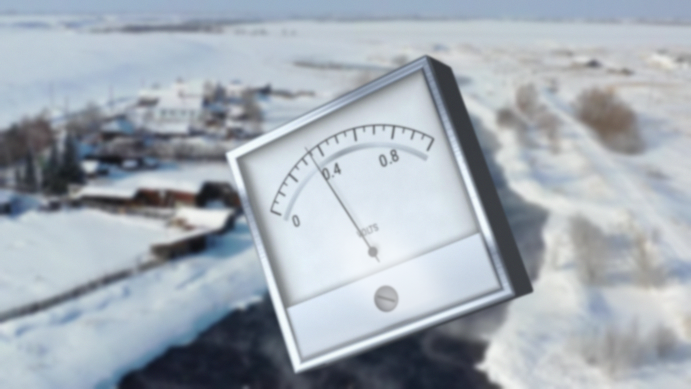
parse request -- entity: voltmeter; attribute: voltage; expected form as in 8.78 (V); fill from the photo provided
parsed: 0.35 (V)
